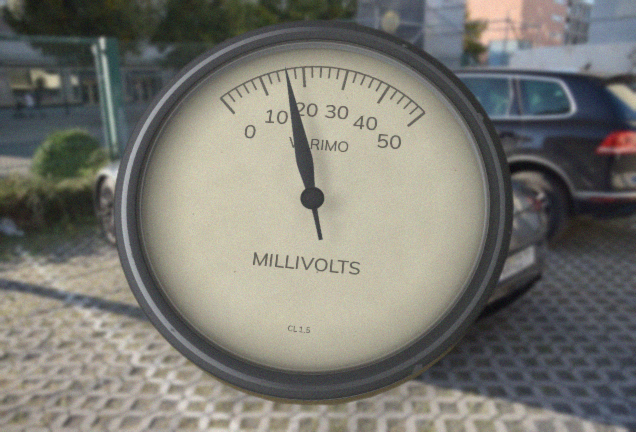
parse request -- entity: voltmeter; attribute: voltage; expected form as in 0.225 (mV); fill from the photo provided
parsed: 16 (mV)
